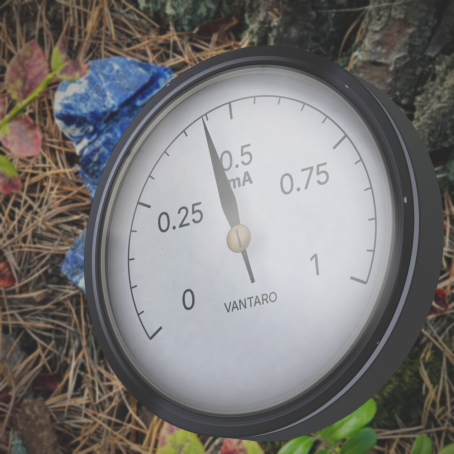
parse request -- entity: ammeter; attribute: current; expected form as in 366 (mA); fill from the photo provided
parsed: 0.45 (mA)
